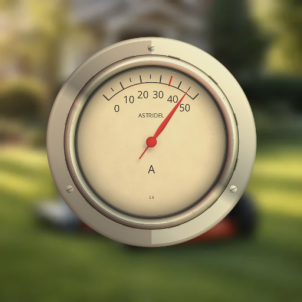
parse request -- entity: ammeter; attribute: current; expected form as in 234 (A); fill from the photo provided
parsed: 45 (A)
